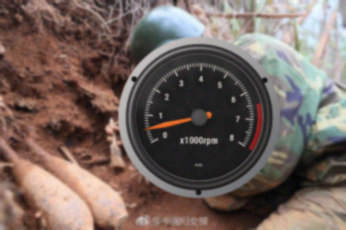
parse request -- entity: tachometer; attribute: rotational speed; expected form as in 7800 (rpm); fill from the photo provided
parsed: 500 (rpm)
